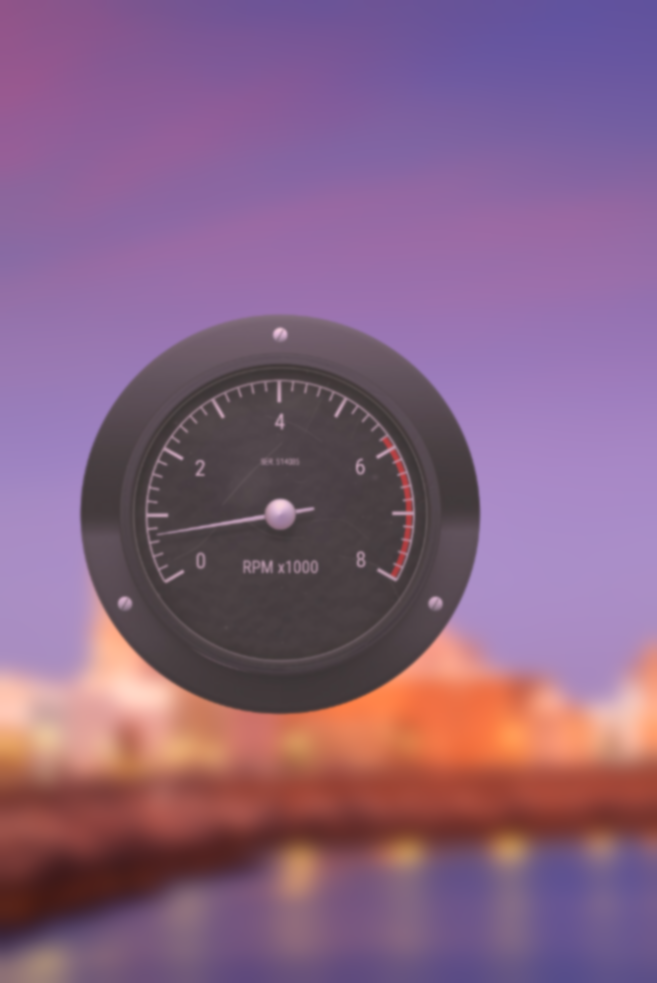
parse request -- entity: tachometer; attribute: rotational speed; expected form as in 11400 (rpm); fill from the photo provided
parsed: 700 (rpm)
